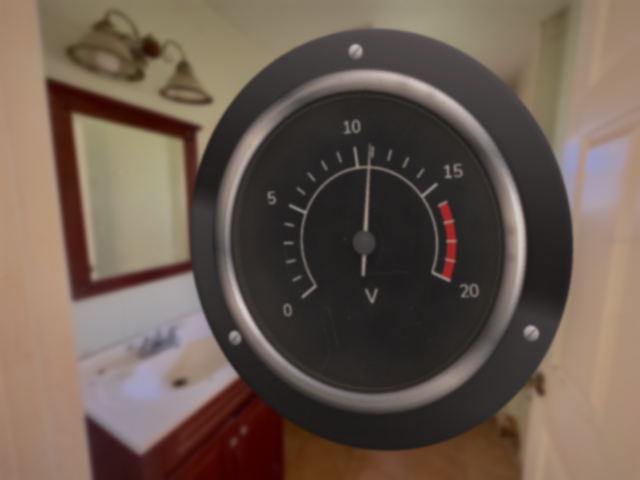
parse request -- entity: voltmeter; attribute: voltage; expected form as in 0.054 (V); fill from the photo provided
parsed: 11 (V)
